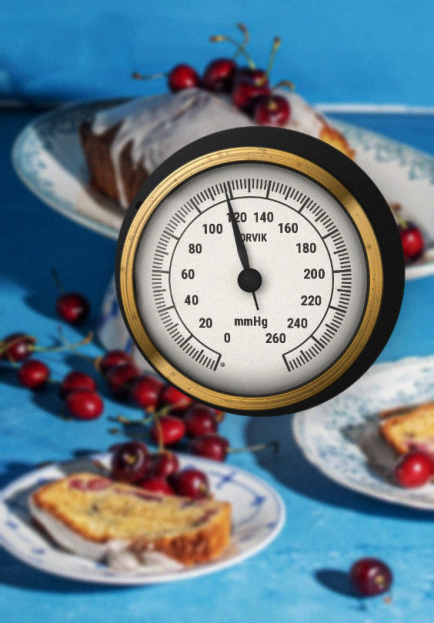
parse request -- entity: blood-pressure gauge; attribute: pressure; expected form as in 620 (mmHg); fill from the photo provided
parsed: 118 (mmHg)
